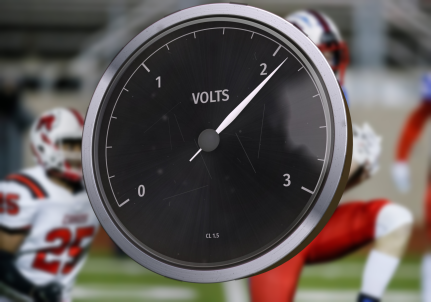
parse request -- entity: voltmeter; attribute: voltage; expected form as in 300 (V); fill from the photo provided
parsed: 2.1 (V)
